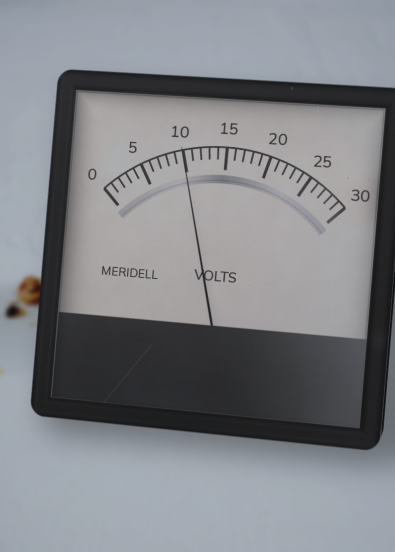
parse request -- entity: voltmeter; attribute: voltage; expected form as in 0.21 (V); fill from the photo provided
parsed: 10 (V)
